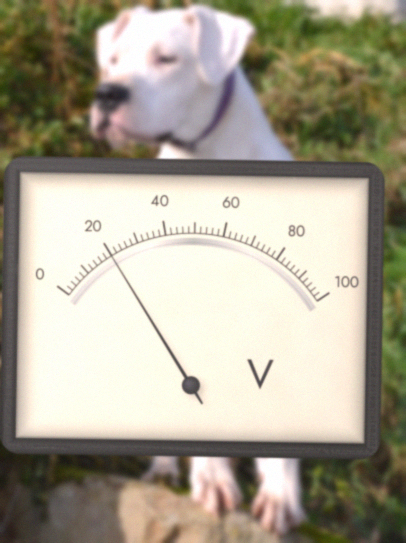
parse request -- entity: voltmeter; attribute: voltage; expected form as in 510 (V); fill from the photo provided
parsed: 20 (V)
